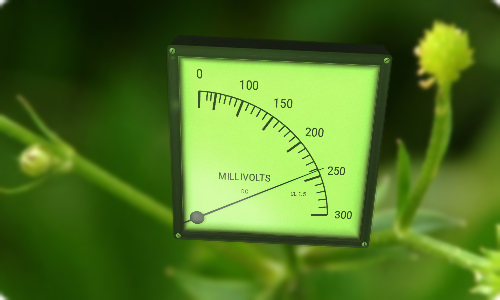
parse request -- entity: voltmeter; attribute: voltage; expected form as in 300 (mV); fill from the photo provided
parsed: 240 (mV)
